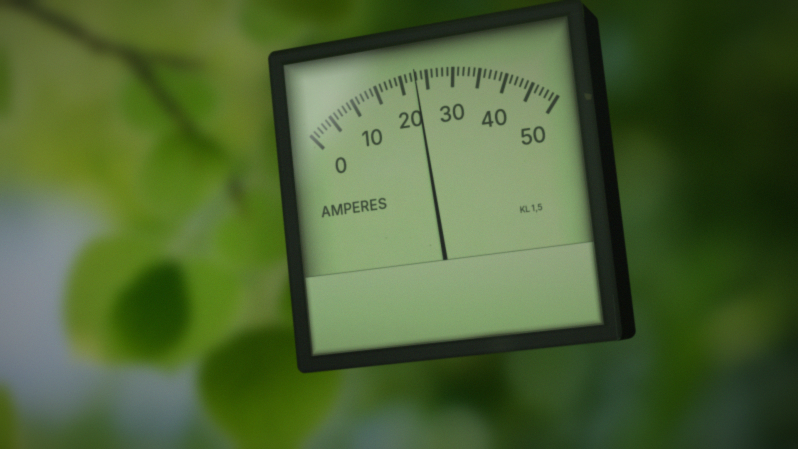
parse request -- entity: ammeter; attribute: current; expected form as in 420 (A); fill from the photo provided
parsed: 23 (A)
